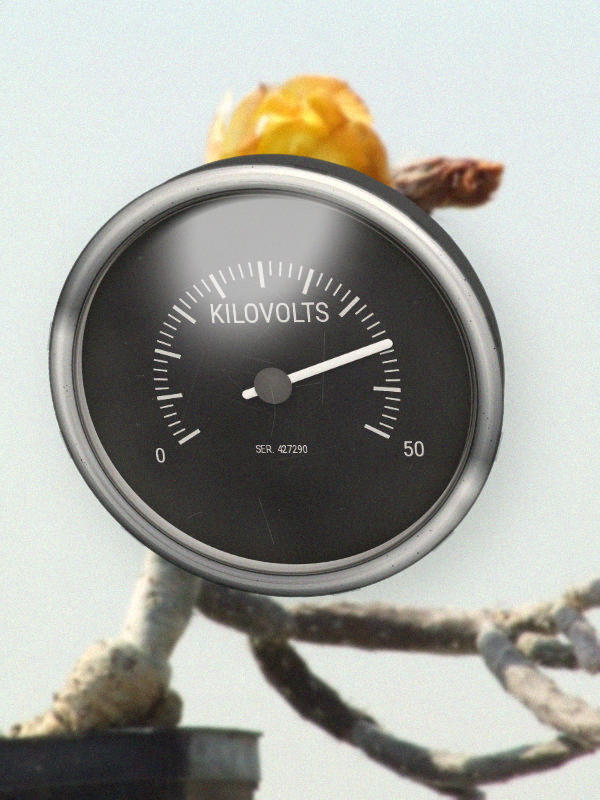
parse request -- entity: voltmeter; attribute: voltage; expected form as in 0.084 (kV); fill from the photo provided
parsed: 40 (kV)
